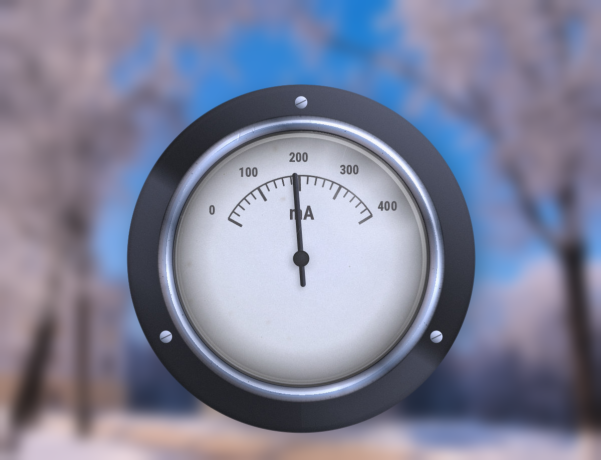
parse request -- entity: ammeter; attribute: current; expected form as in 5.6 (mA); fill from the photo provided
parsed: 190 (mA)
